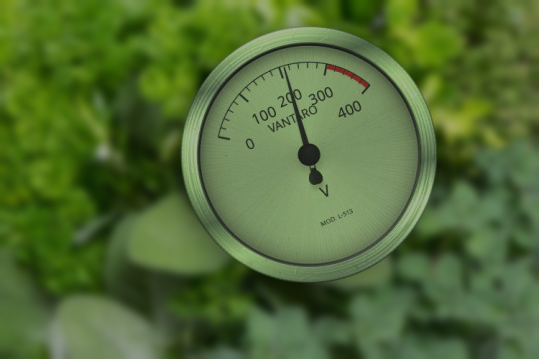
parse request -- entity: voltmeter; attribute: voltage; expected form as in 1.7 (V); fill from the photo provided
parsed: 210 (V)
